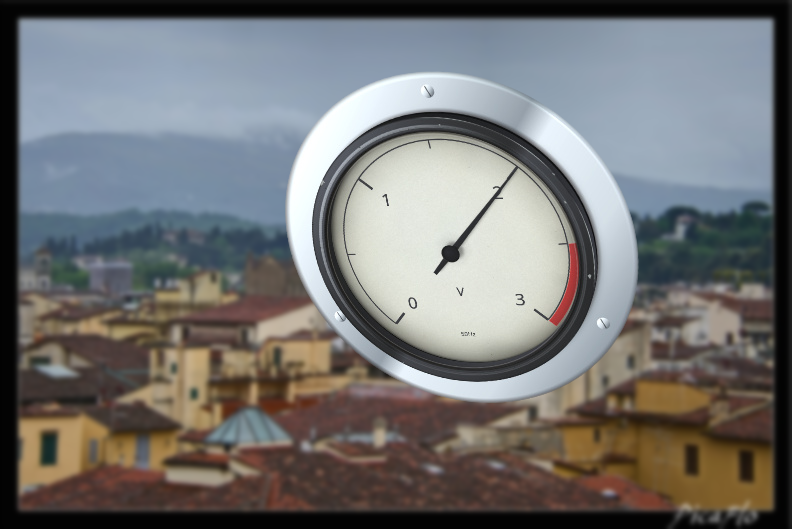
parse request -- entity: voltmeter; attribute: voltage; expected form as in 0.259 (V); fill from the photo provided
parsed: 2 (V)
